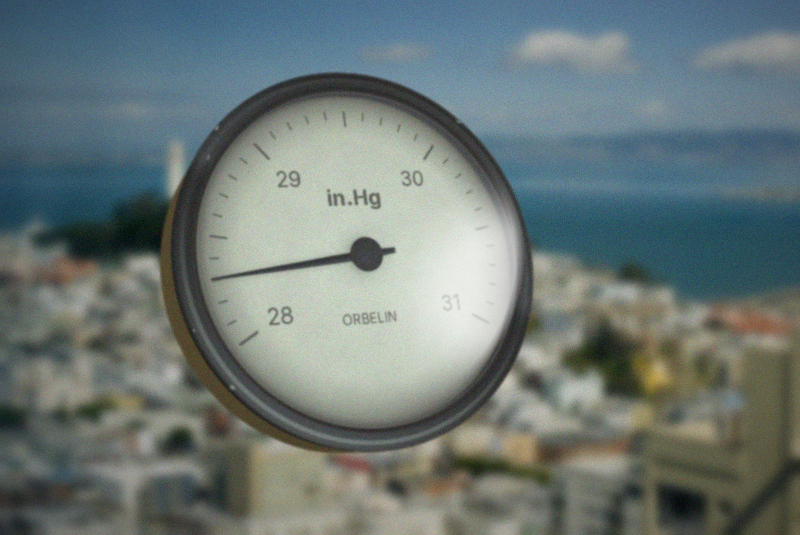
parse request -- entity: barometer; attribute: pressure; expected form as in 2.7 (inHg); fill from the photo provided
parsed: 28.3 (inHg)
